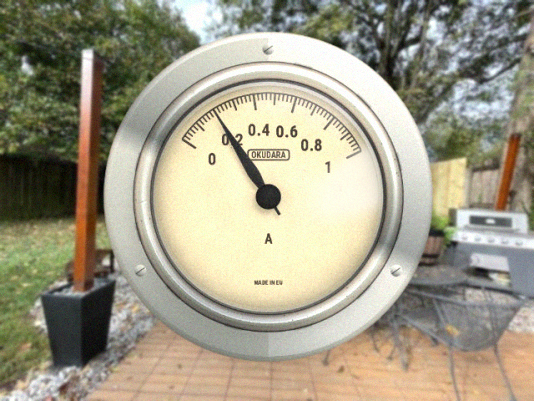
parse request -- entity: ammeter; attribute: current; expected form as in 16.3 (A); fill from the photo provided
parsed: 0.2 (A)
